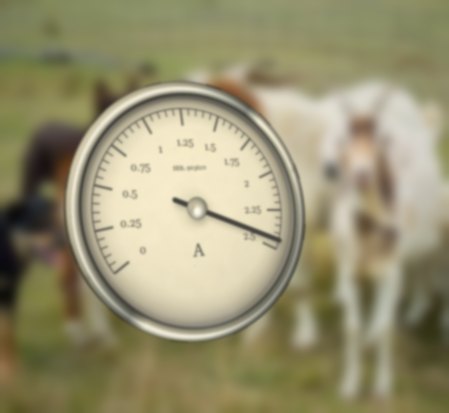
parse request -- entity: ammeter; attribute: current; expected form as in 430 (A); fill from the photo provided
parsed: 2.45 (A)
